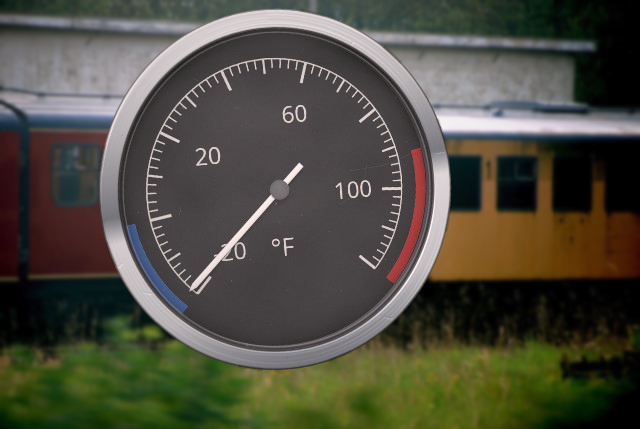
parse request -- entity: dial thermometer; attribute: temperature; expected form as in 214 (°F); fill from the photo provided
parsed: -18 (°F)
